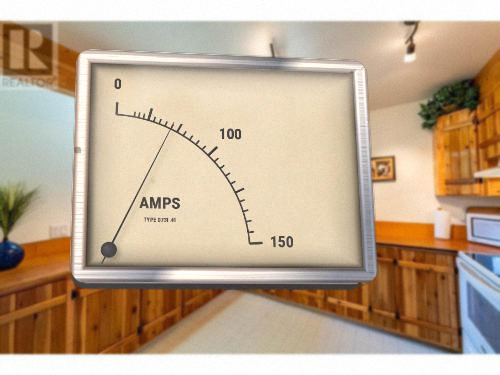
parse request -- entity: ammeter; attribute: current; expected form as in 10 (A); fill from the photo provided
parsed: 70 (A)
